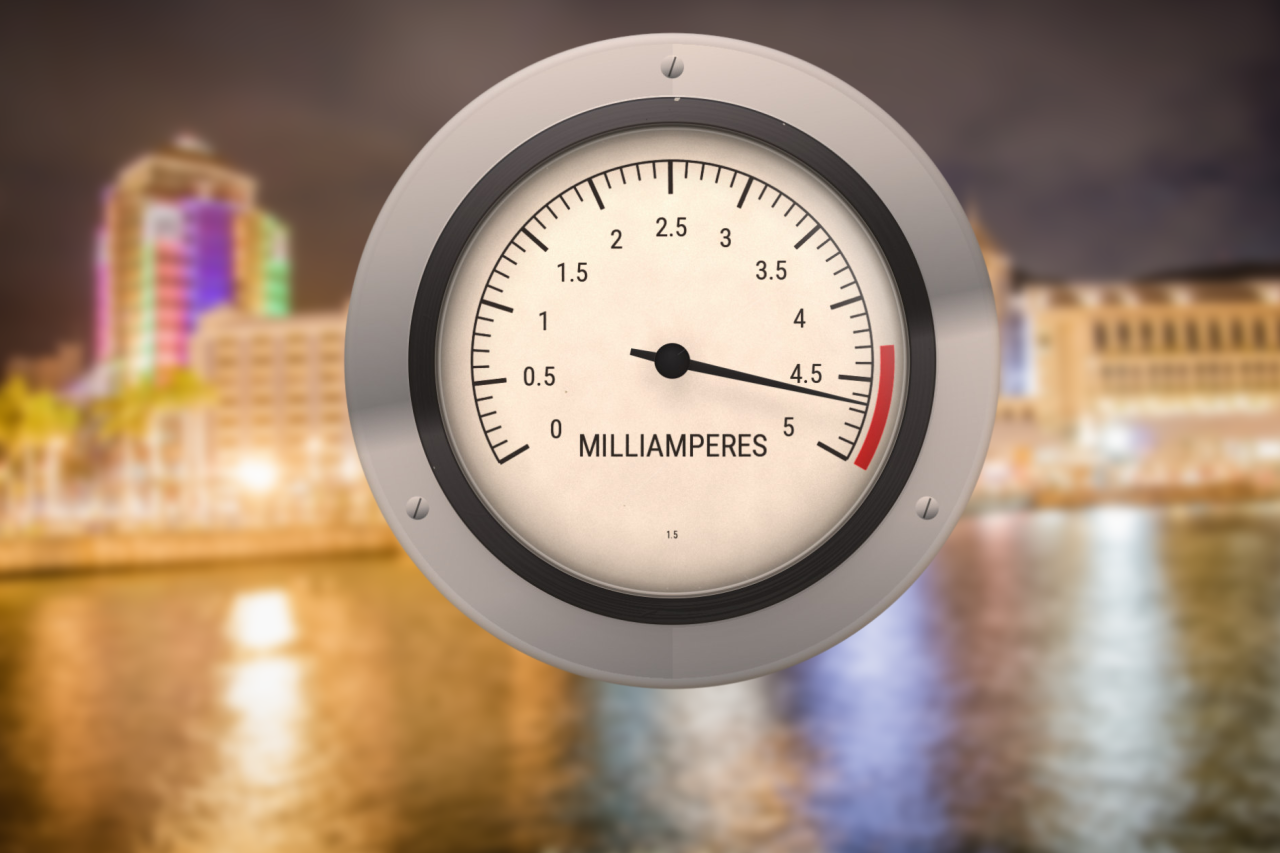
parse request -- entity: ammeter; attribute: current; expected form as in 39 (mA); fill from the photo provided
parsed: 4.65 (mA)
